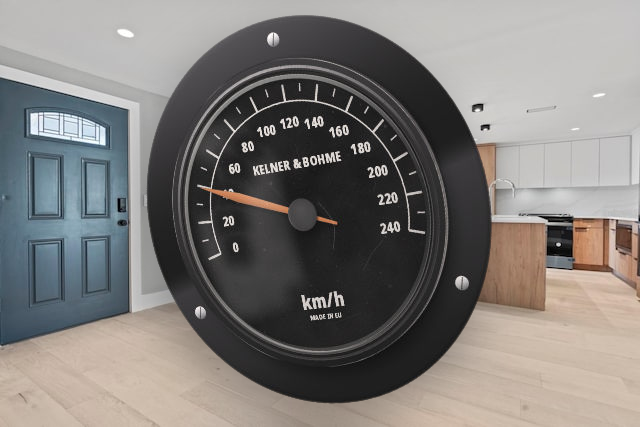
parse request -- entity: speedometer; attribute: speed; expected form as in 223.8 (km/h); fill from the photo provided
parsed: 40 (km/h)
